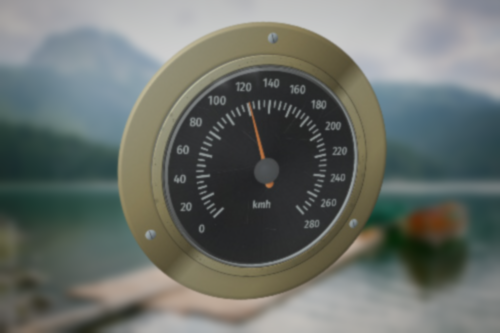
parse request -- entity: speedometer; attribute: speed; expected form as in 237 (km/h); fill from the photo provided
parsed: 120 (km/h)
